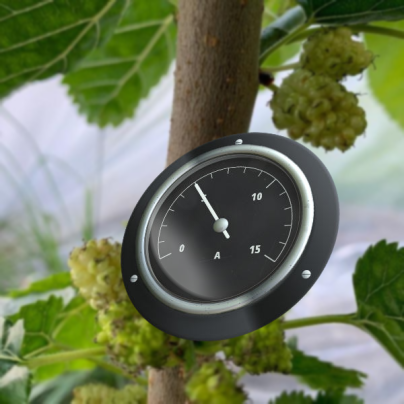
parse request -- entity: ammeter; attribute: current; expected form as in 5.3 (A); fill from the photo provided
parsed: 5 (A)
